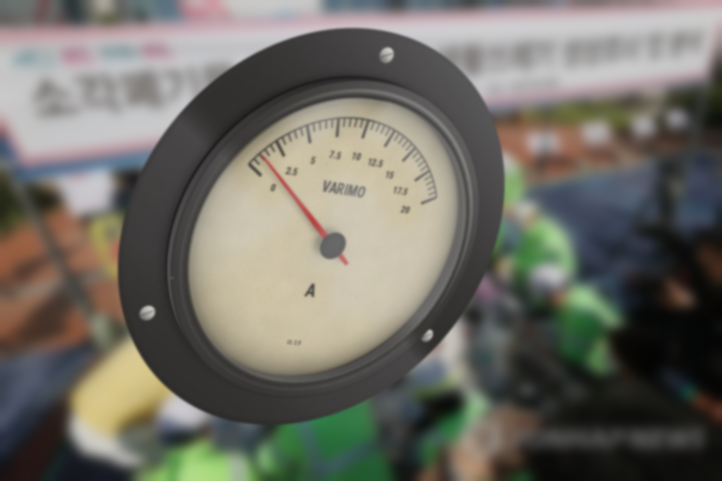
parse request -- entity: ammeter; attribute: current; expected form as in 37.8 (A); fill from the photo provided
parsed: 1 (A)
